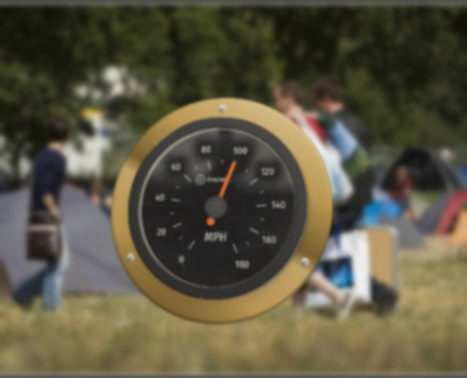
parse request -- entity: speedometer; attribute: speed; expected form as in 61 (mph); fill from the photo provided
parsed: 100 (mph)
